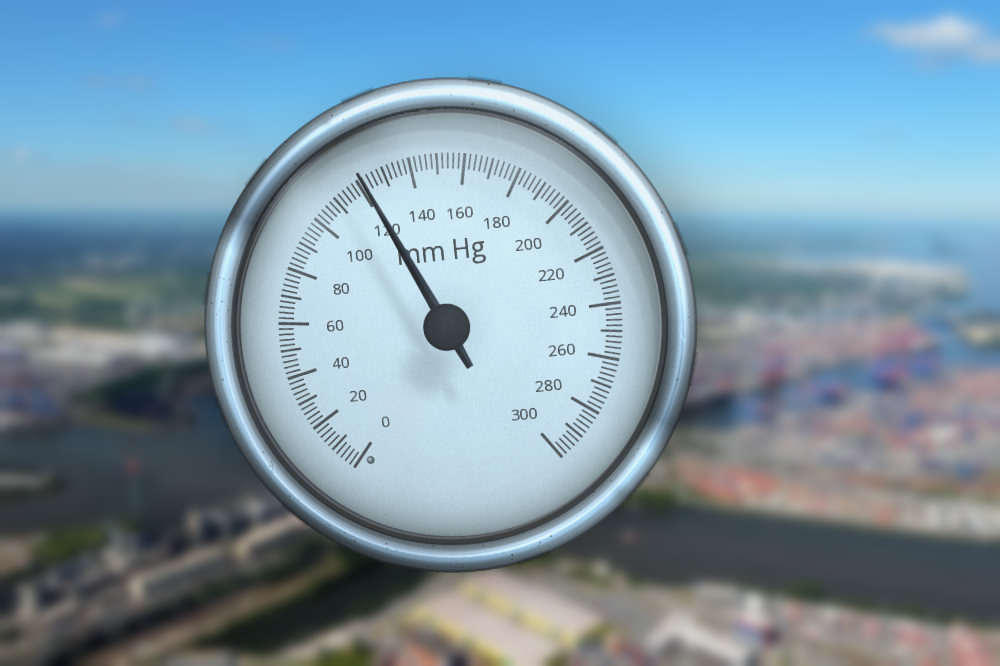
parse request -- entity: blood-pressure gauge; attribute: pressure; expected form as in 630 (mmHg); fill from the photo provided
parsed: 122 (mmHg)
